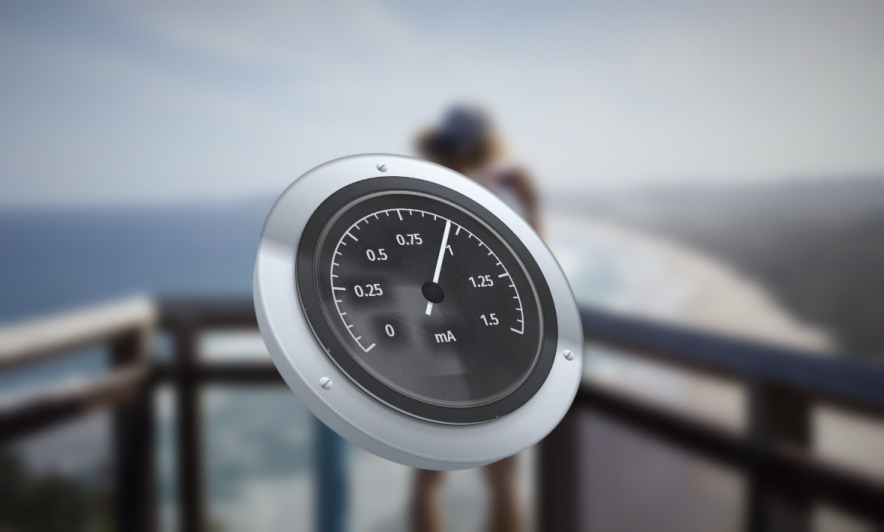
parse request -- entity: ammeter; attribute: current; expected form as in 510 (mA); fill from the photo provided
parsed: 0.95 (mA)
